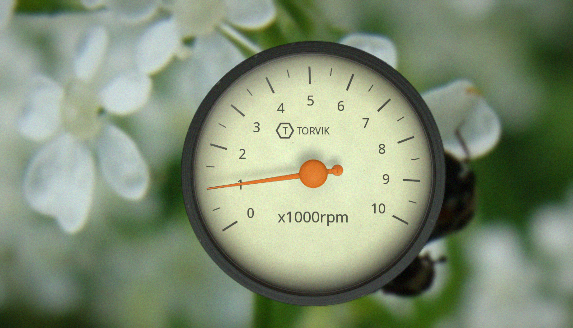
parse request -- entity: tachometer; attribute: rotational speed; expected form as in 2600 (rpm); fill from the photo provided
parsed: 1000 (rpm)
